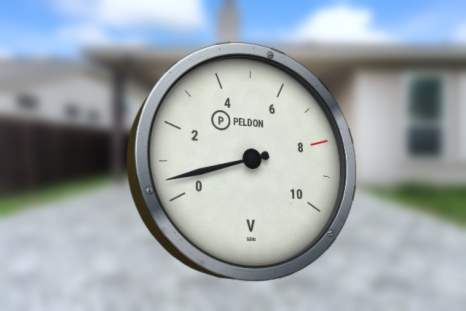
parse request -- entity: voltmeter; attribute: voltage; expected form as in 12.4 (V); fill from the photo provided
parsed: 0.5 (V)
